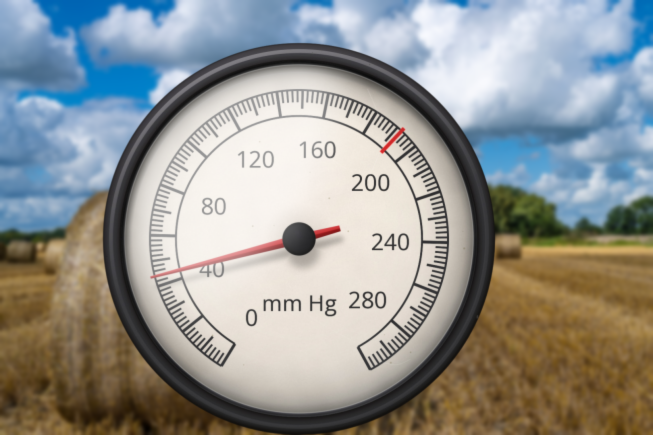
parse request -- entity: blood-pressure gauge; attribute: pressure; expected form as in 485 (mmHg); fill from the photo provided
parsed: 44 (mmHg)
